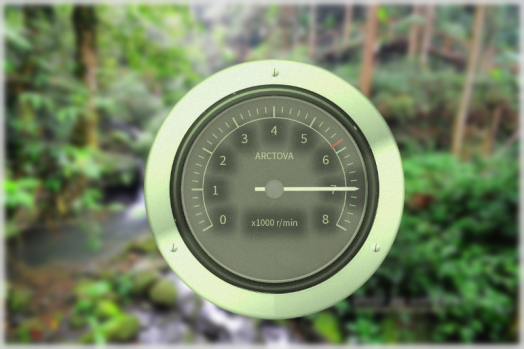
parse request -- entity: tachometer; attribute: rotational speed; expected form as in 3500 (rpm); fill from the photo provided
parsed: 7000 (rpm)
